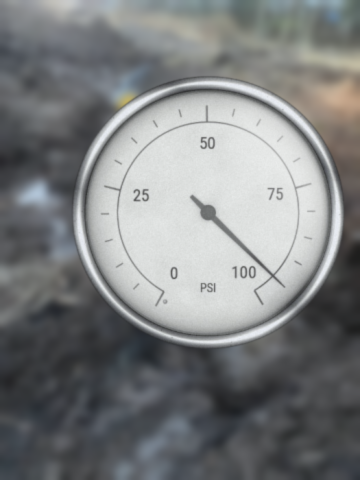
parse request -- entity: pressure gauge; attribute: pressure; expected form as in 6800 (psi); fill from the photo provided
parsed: 95 (psi)
